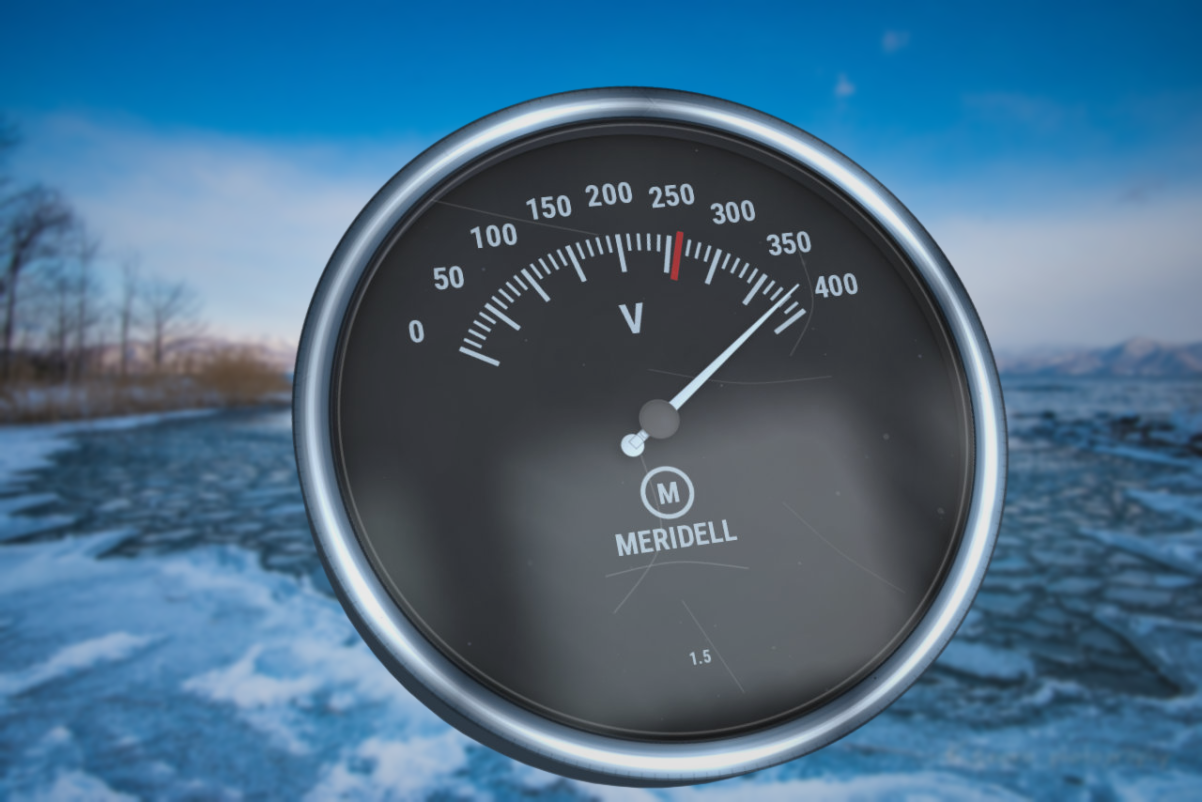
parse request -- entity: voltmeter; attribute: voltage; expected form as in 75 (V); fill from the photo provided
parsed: 380 (V)
